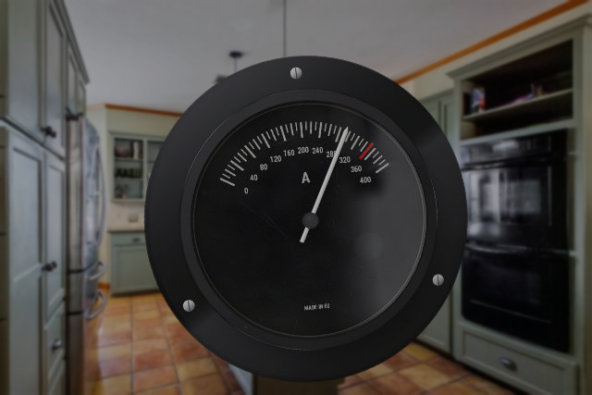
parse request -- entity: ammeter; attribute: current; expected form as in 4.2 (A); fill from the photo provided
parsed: 290 (A)
